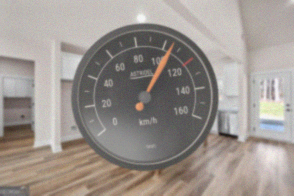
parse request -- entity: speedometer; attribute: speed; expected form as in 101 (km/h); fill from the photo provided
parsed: 105 (km/h)
